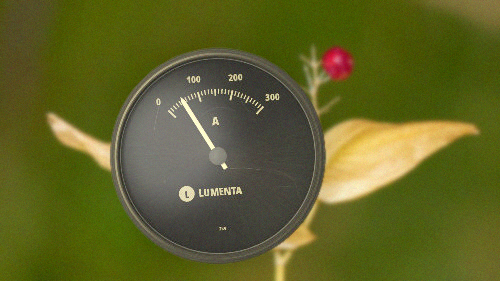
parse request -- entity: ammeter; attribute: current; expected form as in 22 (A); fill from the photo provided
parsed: 50 (A)
